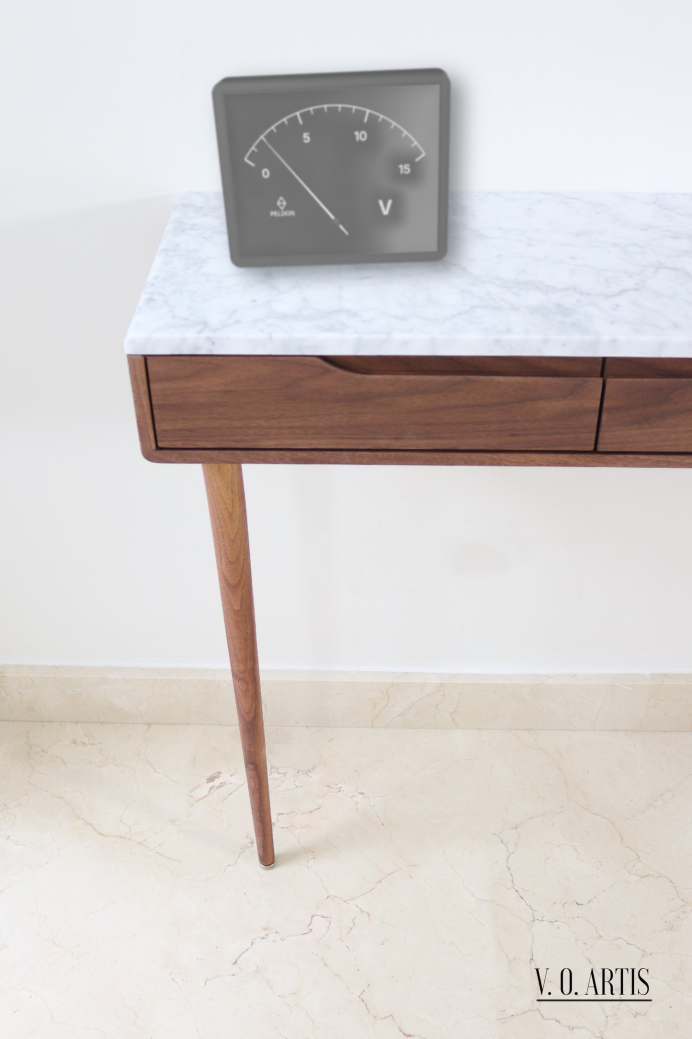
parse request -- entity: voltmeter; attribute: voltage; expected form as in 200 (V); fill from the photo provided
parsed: 2 (V)
